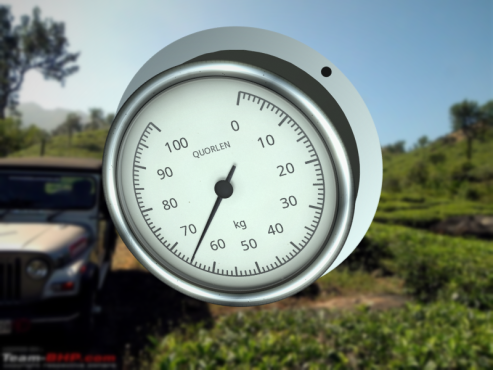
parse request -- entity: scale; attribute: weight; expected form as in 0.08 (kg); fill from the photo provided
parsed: 65 (kg)
